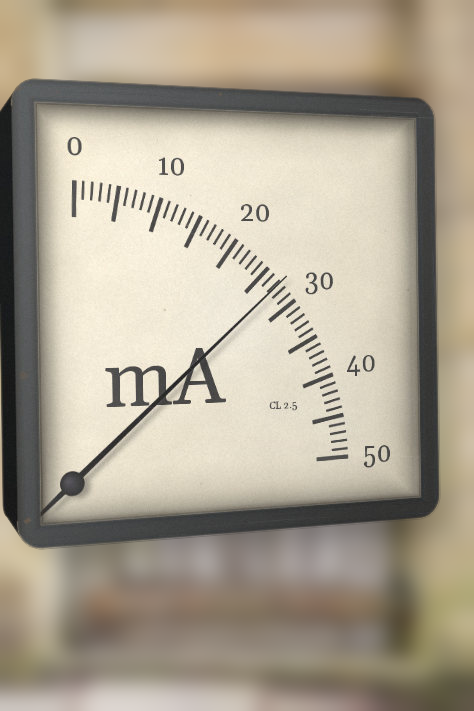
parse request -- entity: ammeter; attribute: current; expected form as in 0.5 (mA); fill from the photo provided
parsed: 27 (mA)
